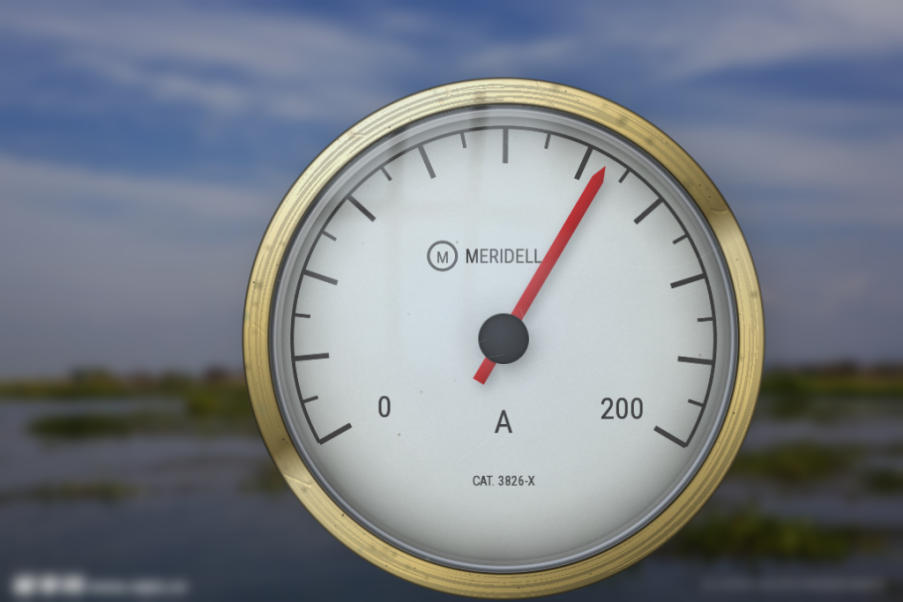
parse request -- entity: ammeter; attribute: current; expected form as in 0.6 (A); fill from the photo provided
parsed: 125 (A)
